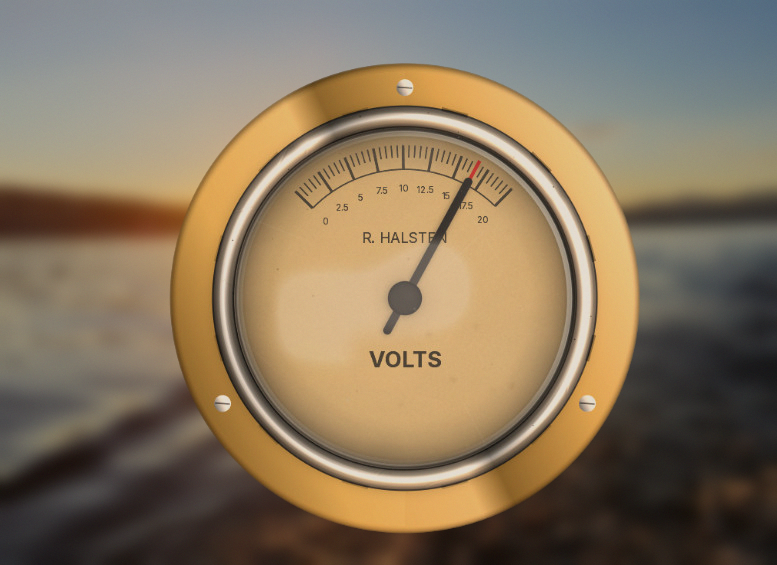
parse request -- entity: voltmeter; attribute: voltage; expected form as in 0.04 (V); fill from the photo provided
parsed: 16.5 (V)
